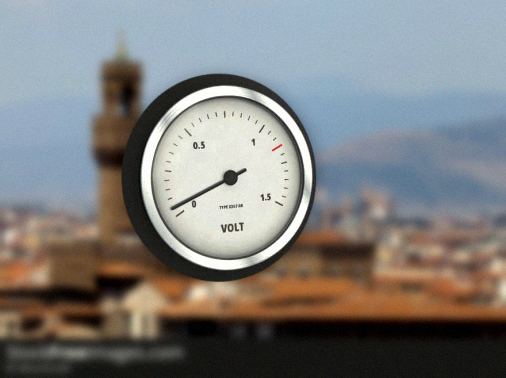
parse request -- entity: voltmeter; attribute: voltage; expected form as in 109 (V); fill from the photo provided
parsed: 0.05 (V)
